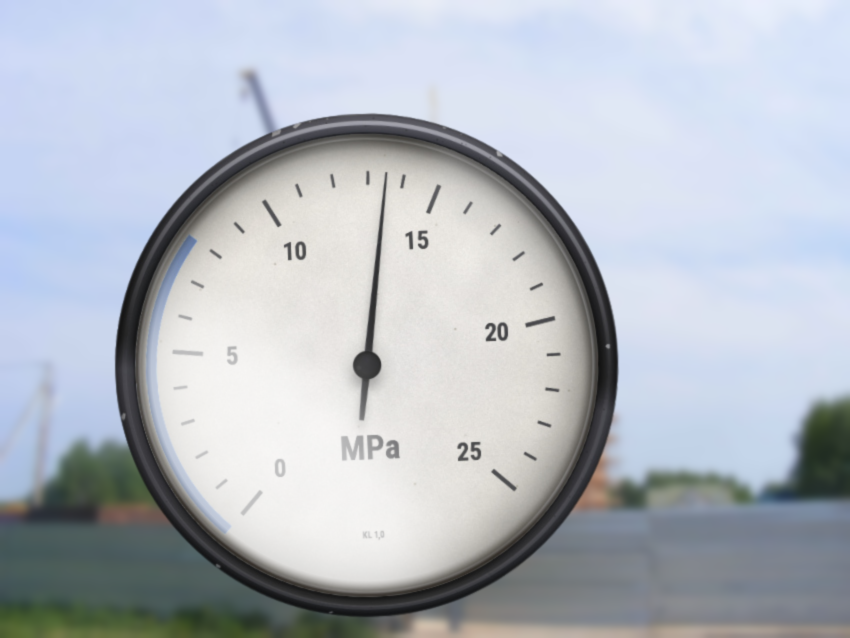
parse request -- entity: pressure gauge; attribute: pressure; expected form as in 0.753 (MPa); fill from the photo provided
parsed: 13.5 (MPa)
